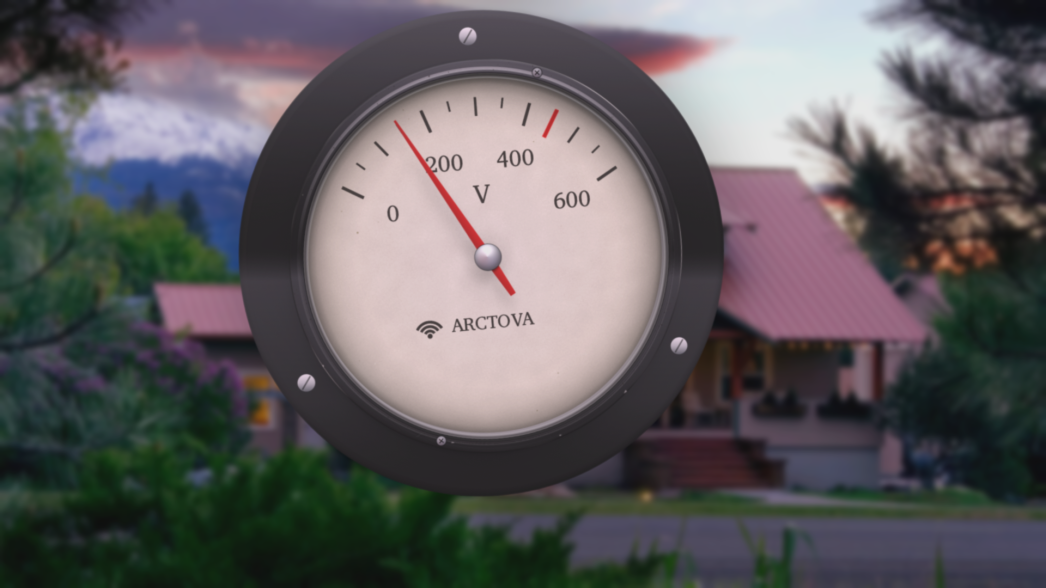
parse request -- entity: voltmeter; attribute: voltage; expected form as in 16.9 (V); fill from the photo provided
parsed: 150 (V)
